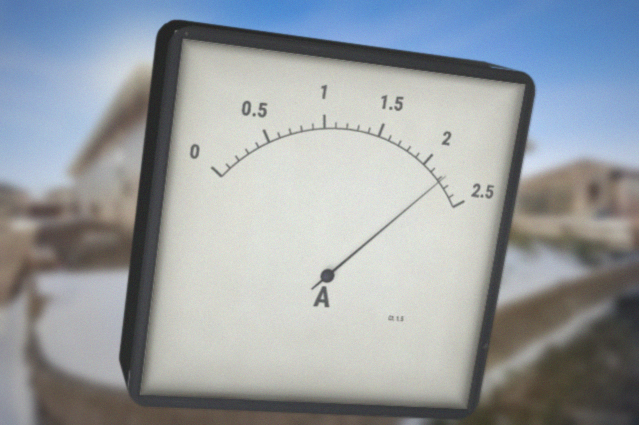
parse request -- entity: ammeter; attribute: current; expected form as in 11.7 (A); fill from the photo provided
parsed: 2.2 (A)
